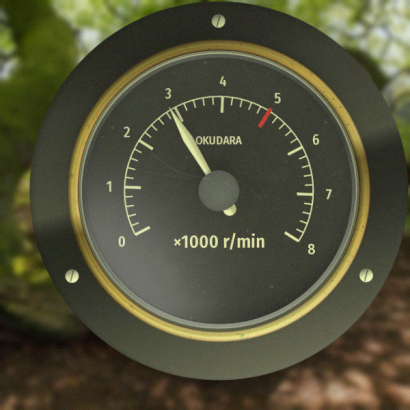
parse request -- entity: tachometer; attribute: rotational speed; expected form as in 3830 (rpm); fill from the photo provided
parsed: 2900 (rpm)
